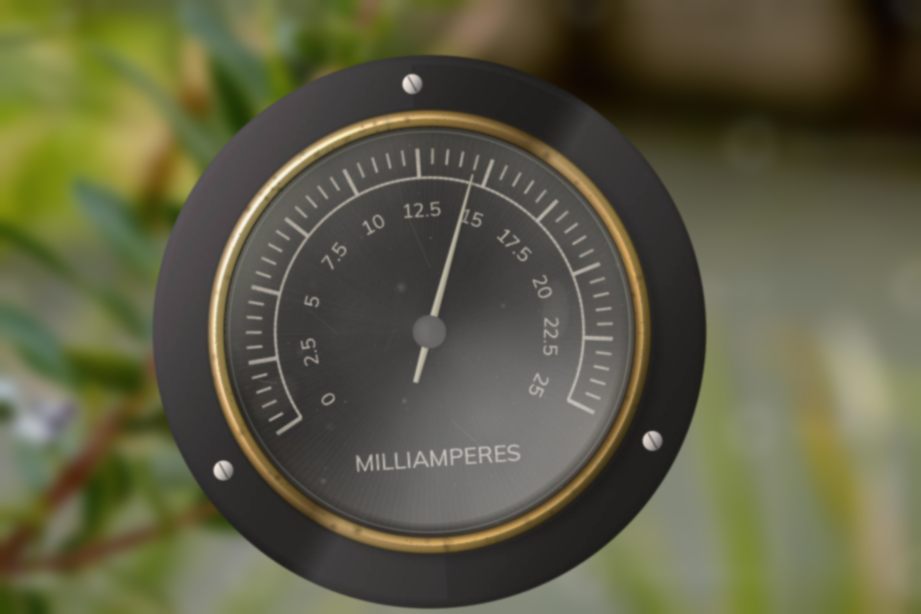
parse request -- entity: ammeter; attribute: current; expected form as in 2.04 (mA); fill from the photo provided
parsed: 14.5 (mA)
